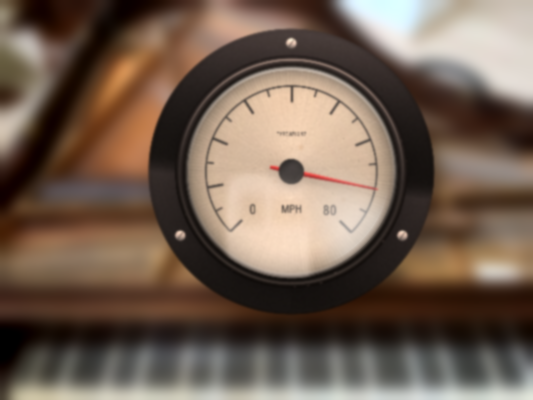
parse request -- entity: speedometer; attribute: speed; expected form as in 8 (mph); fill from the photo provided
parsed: 70 (mph)
